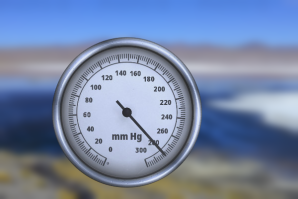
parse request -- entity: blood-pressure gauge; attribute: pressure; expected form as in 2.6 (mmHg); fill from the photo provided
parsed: 280 (mmHg)
